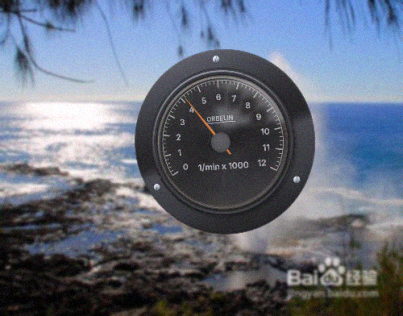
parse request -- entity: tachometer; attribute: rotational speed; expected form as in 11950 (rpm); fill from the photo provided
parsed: 4200 (rpm)
